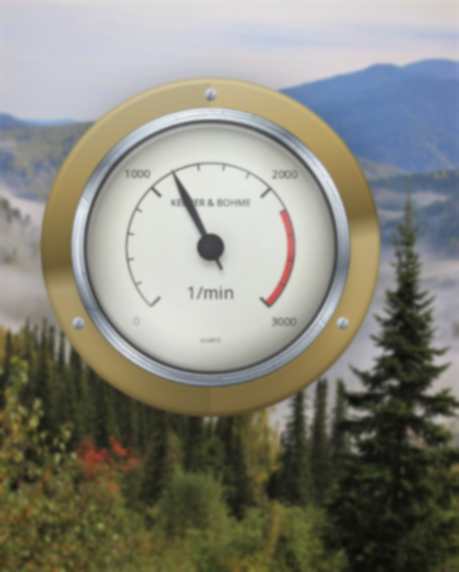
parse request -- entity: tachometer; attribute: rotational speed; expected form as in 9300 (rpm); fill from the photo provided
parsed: 1200 (rpm)
